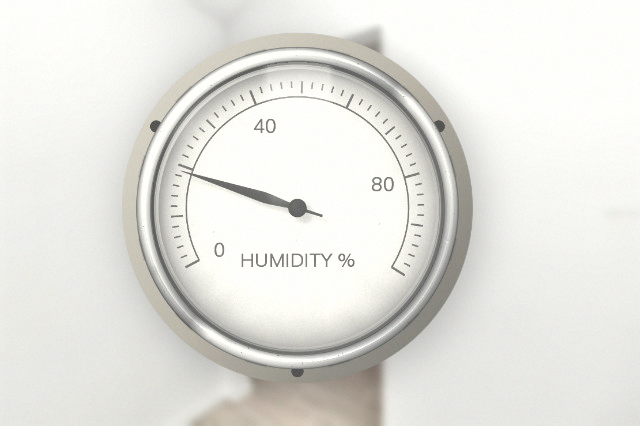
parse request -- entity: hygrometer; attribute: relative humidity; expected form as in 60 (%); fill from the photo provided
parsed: 19 (%)
